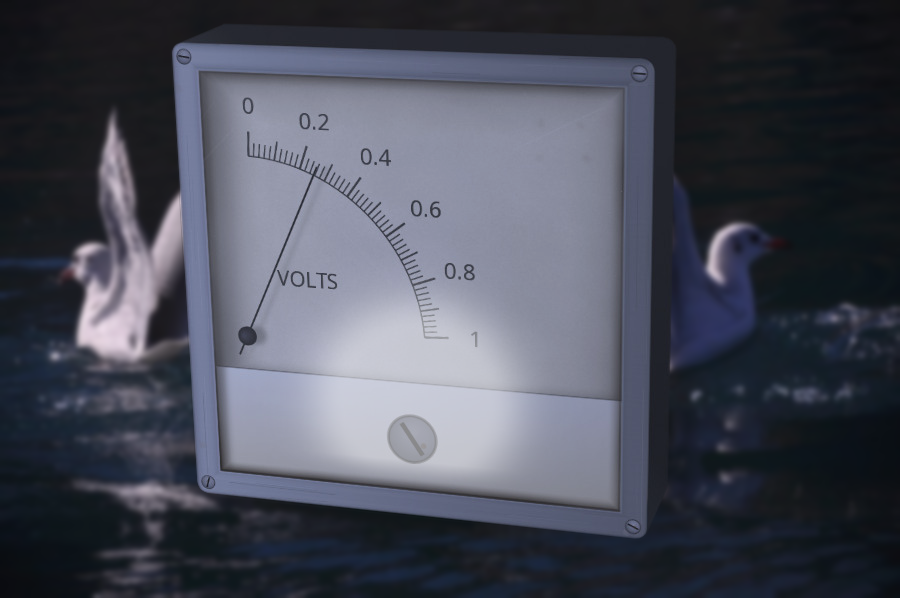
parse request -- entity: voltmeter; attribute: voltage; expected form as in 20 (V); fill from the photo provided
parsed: 0.26 (V)
